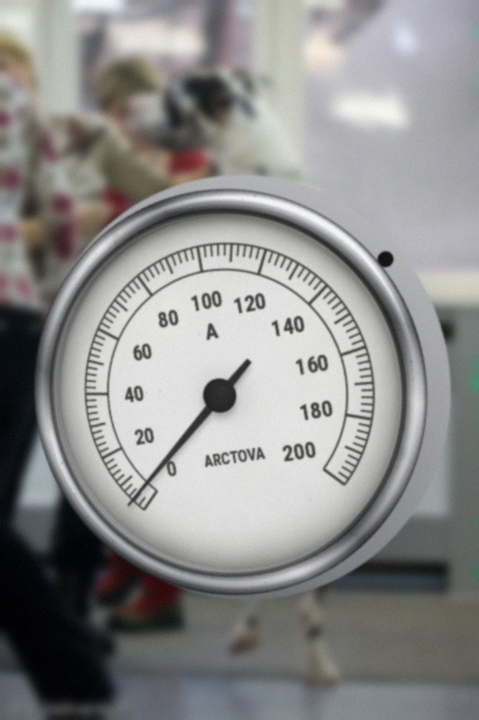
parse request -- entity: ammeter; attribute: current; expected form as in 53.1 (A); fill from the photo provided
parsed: 4 (A)
